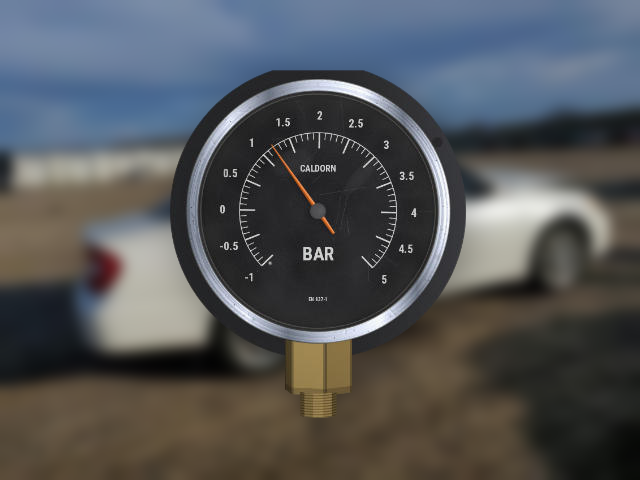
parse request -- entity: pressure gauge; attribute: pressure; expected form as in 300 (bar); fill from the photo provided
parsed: 1.2 (bar)
